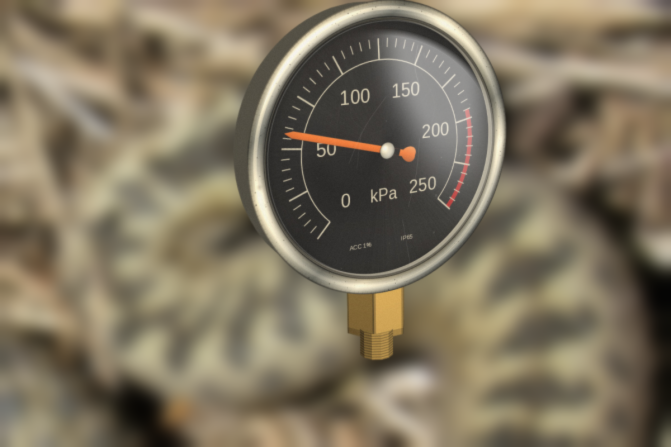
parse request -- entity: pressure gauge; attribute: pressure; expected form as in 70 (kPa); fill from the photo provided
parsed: 57.5 (kPa)
